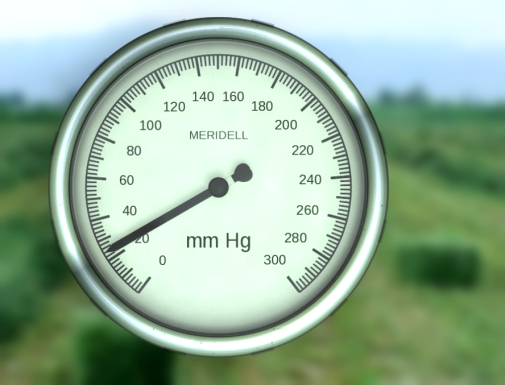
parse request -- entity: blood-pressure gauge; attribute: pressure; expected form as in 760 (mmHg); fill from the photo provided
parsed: 24 (mmHg)
